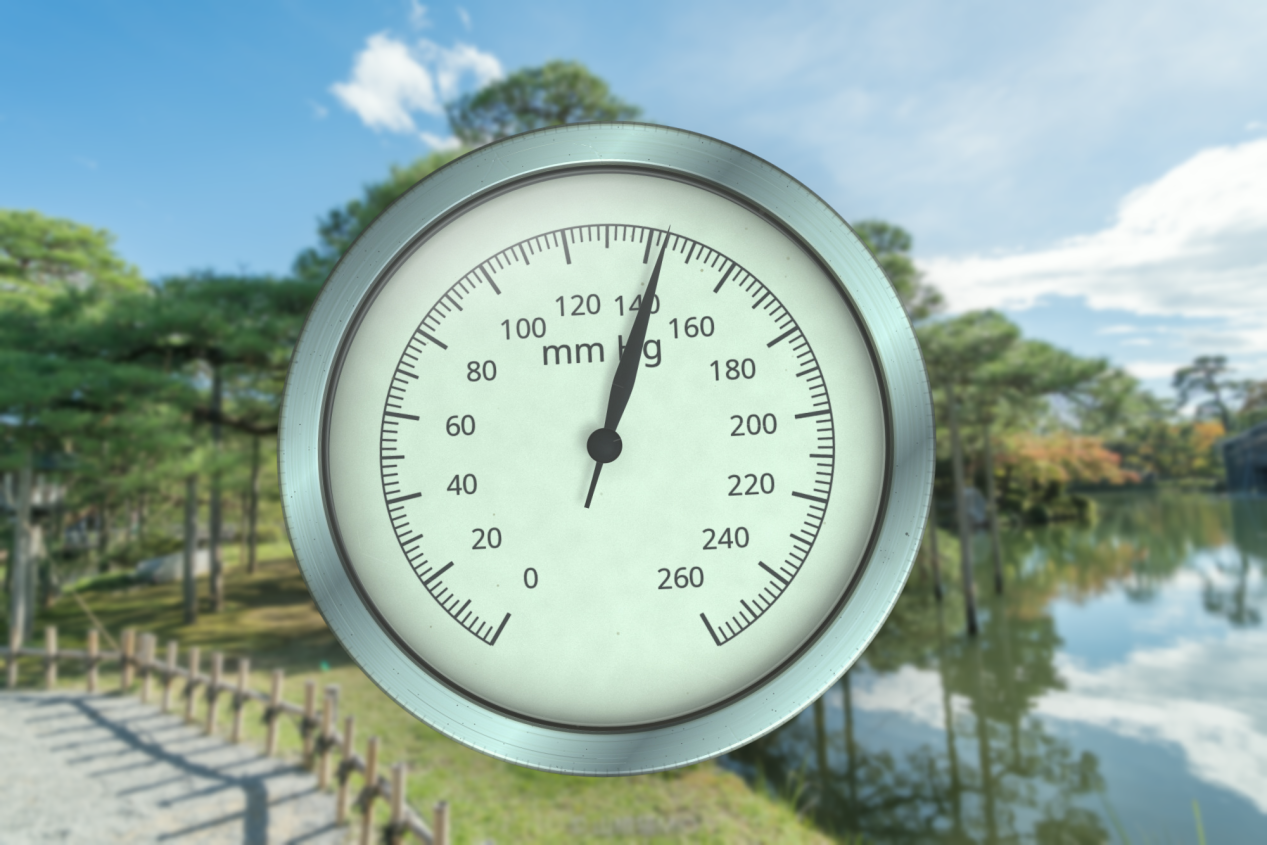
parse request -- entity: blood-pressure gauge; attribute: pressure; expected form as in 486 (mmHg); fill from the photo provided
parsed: 144 (mmHg)
